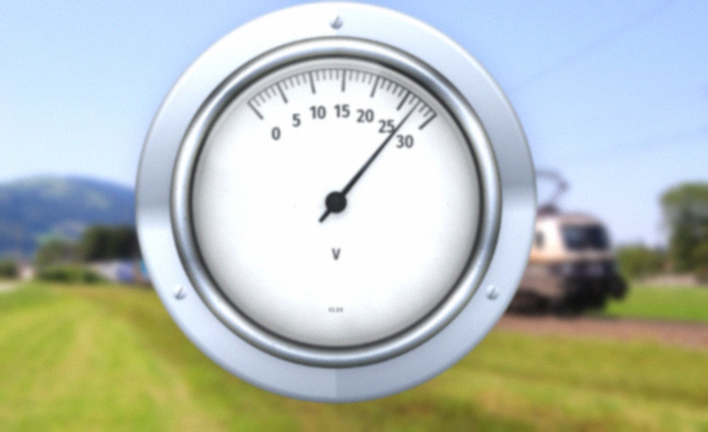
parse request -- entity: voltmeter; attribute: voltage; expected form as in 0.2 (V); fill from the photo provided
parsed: 27 (V)
